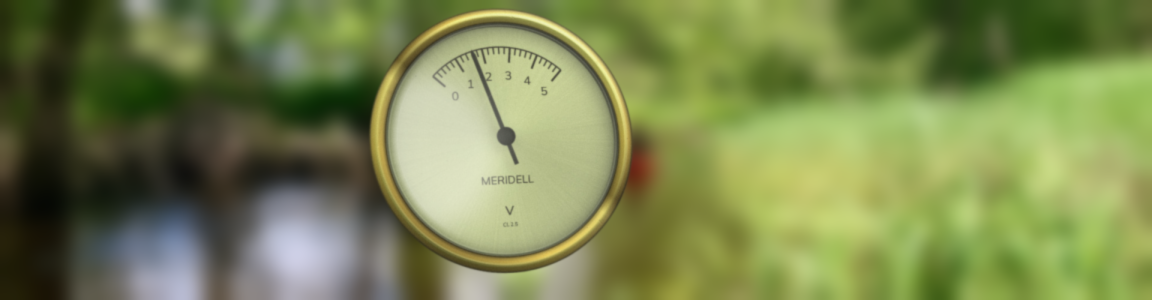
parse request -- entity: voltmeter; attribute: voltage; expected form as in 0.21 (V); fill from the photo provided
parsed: 1.6 (V)
